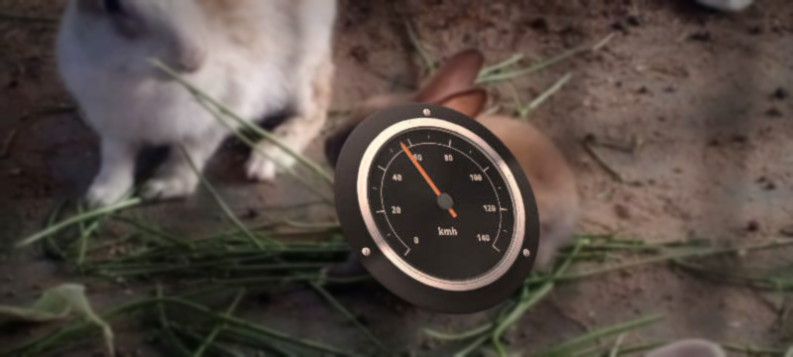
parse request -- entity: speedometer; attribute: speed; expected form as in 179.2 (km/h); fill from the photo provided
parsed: 55 (km/h)
